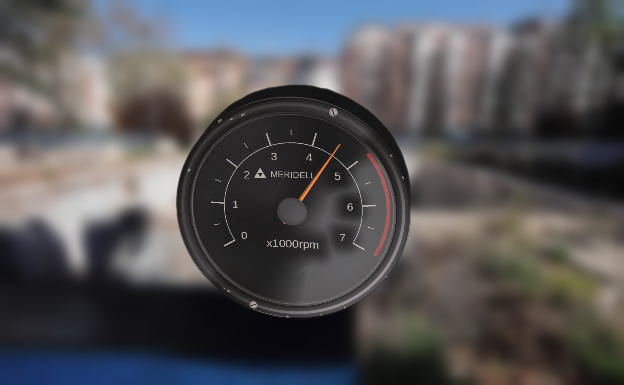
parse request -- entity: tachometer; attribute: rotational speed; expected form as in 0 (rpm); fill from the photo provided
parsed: 4500 (rpm)
